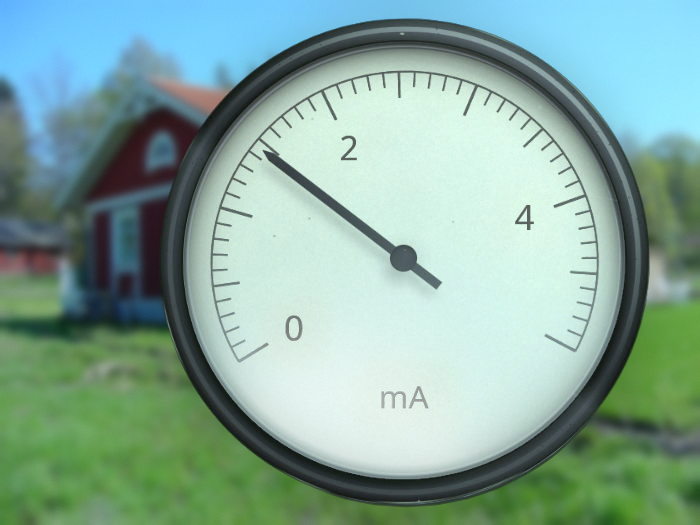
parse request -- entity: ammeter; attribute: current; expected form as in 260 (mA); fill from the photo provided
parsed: 1.45 (mA)
